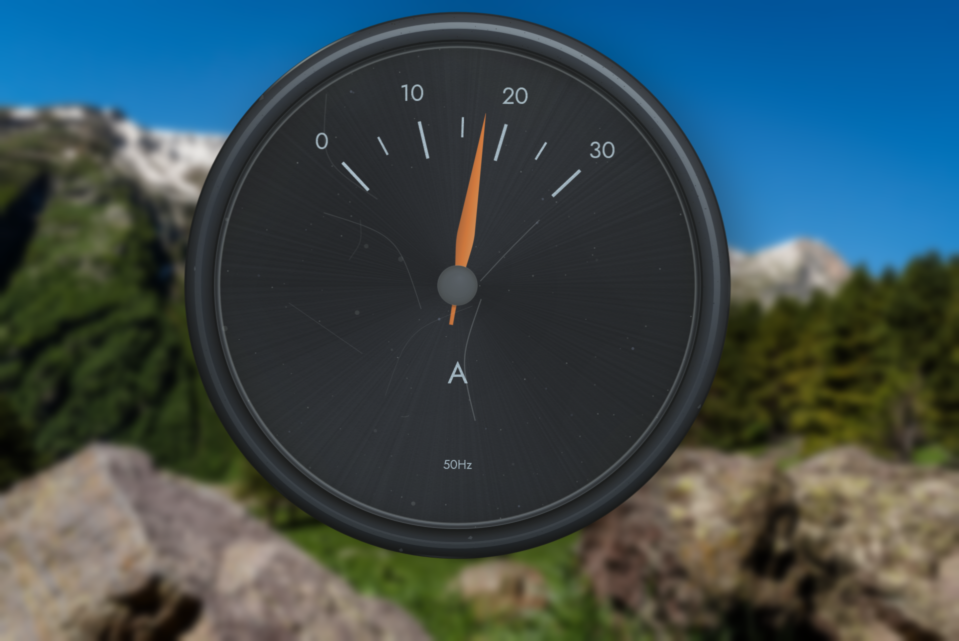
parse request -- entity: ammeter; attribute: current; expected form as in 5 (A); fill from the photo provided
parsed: 17.5 (A)
